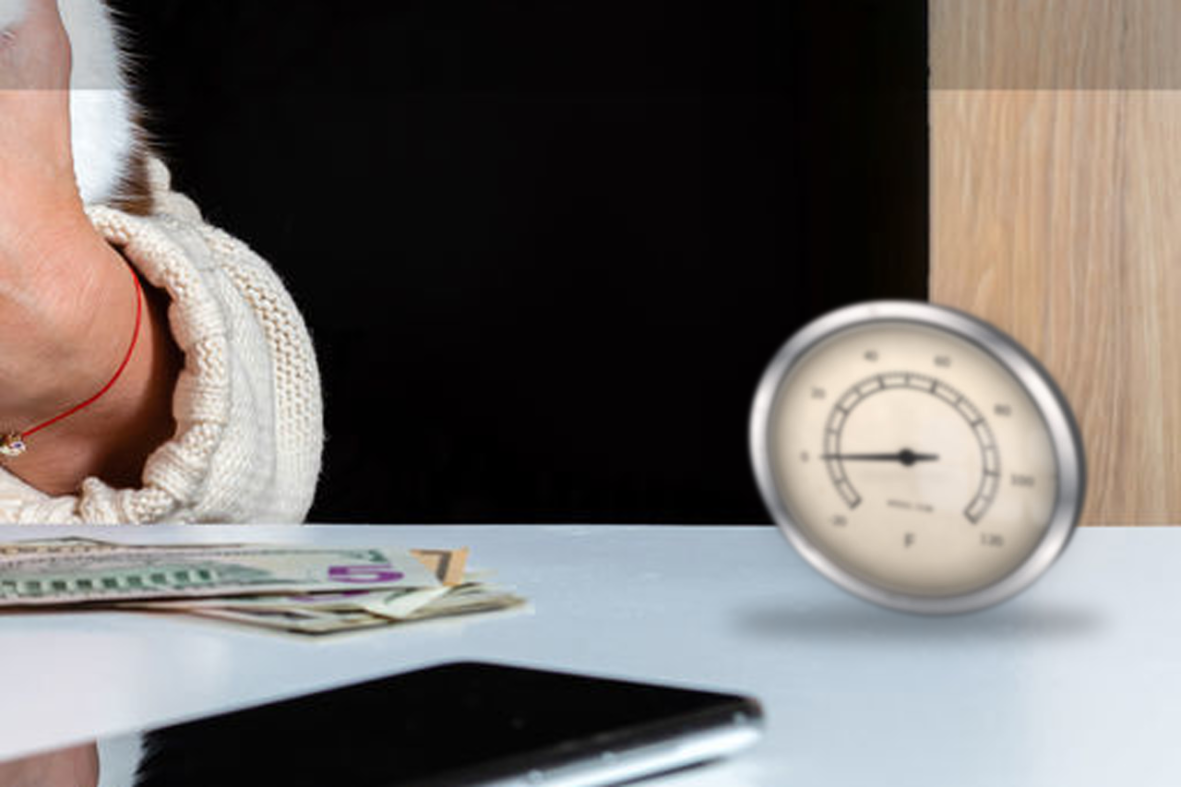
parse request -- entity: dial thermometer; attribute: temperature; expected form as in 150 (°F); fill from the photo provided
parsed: 0 (°F)
